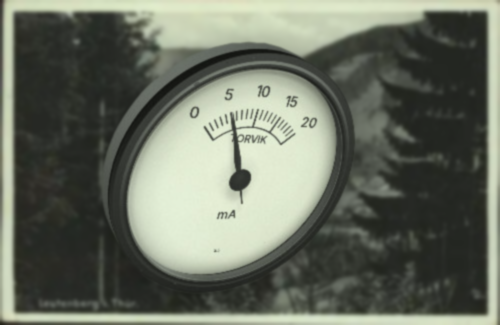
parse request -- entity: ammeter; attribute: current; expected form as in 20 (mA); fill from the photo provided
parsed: 5 (mA)
